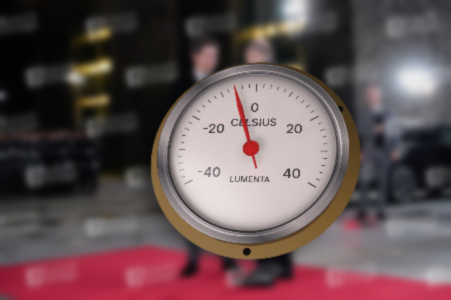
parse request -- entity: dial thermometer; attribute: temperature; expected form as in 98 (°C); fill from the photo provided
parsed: -6 (°C)
